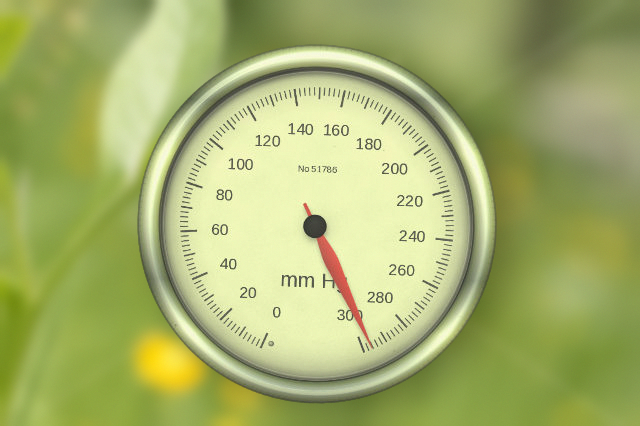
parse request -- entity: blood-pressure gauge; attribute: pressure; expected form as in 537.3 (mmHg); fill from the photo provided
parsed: 296 (mmHg)
